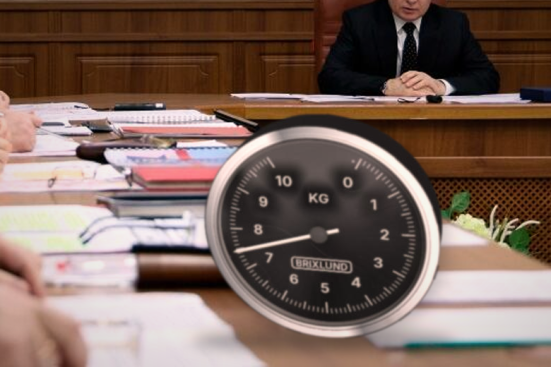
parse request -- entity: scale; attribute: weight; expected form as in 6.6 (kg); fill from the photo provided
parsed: 7.5 (kg)
